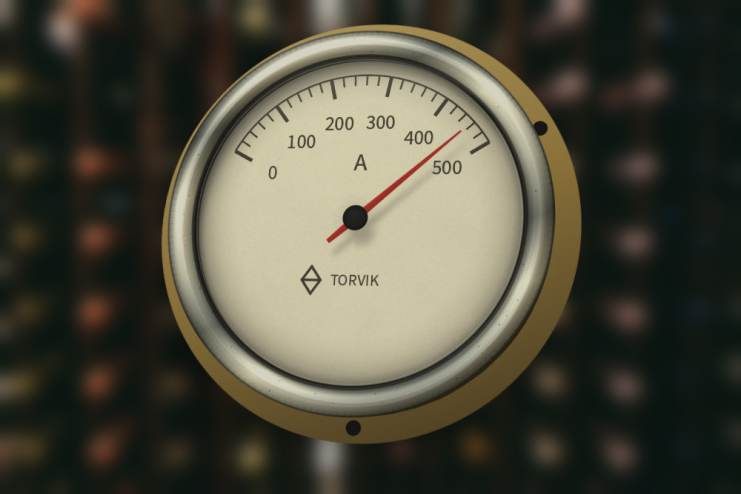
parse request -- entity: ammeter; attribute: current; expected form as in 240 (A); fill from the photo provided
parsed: 460 (A)
